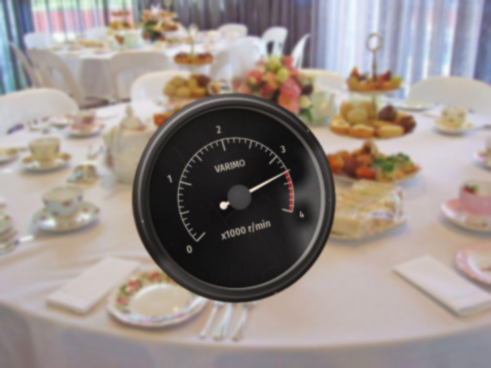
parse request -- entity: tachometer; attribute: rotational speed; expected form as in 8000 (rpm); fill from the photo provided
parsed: 3300 (rpm)
